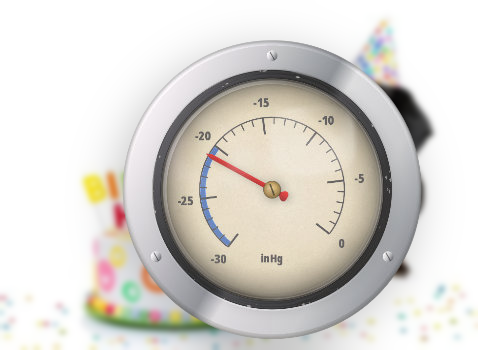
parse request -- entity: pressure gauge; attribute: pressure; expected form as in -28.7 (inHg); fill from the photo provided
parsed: -21 (inHg)
